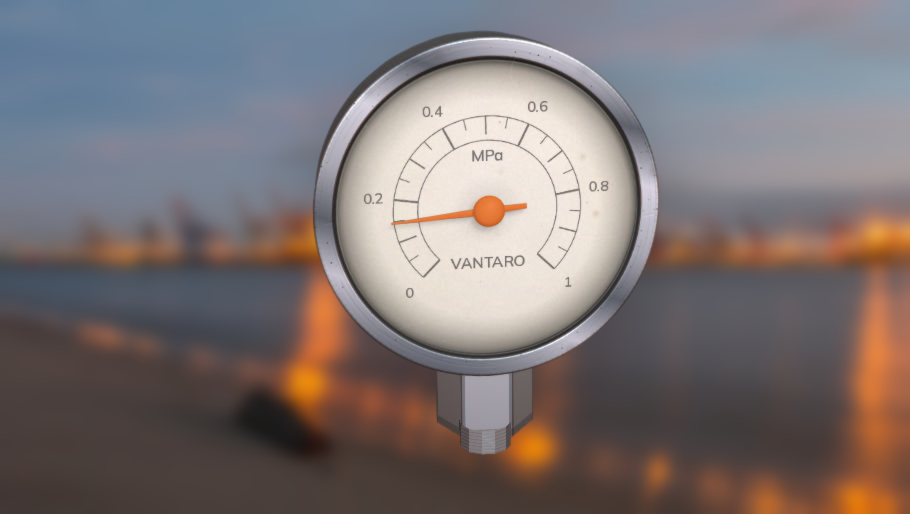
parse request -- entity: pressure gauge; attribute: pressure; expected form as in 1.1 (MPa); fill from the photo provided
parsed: 0.15 (MPa)
